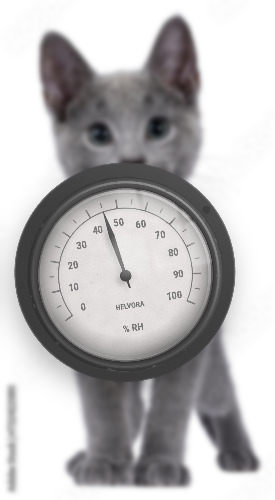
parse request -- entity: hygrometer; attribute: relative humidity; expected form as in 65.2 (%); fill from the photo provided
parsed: 45 (%)
